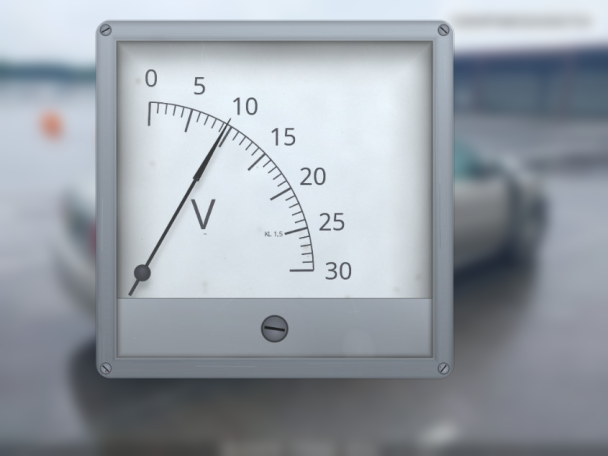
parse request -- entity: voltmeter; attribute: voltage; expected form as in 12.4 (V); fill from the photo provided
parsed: 9.5 (V)
